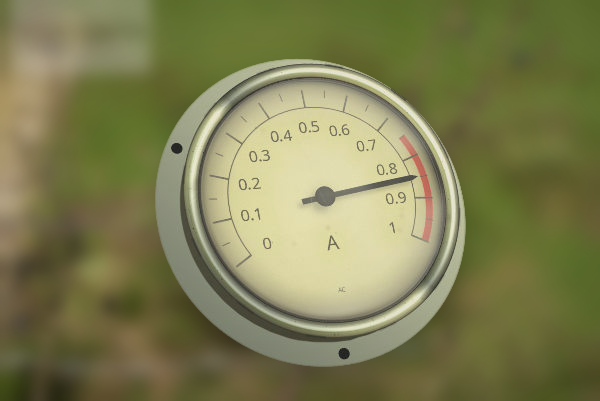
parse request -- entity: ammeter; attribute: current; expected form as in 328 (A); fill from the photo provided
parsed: 0.85 (A)
